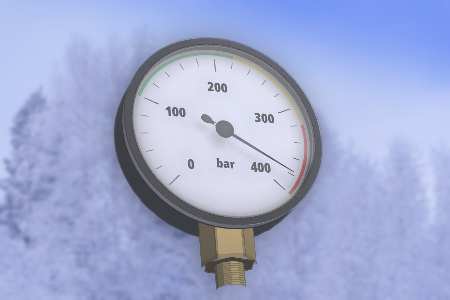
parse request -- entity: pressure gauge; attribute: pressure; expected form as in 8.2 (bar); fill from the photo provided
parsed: 380 (bar)
